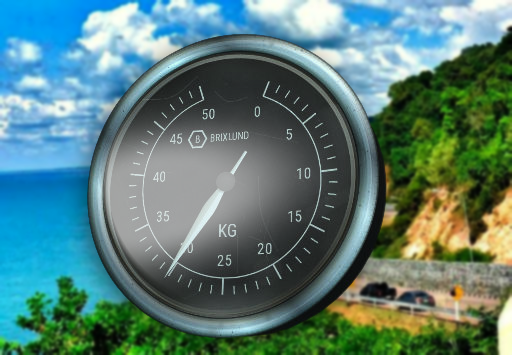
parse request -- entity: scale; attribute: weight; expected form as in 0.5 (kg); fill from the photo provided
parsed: 30 (kg)
